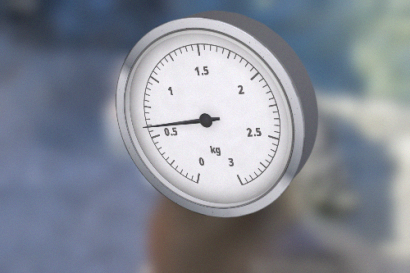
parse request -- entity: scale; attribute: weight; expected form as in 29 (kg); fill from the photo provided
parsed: 0.6 (kg)
